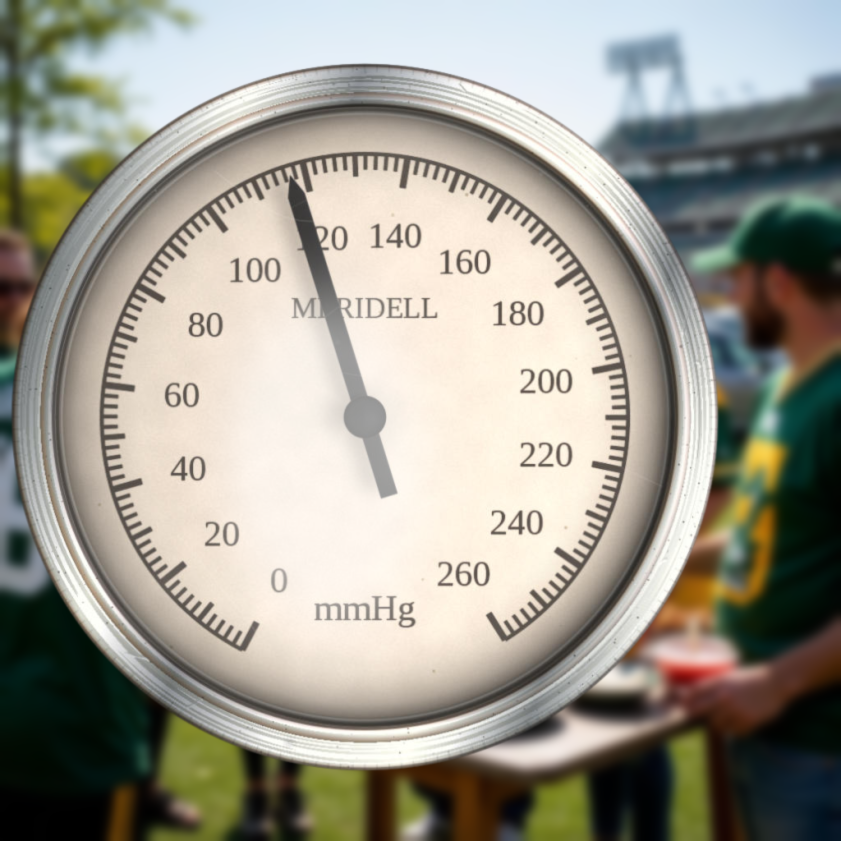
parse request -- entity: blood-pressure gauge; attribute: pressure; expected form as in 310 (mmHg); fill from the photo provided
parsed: 117 (mmHg)
